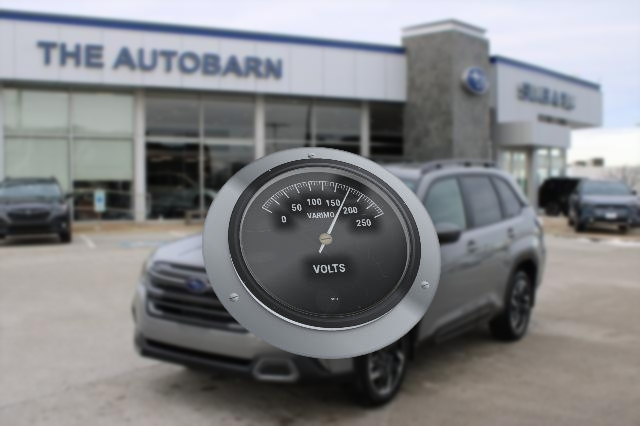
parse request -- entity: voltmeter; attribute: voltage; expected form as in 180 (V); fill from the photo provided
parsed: 175 (V)
